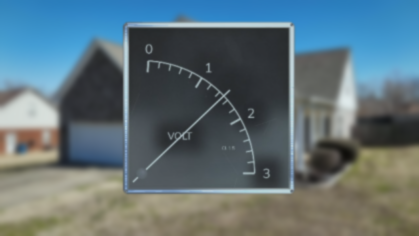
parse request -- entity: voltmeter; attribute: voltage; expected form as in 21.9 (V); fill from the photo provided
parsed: 1.5 (V)
